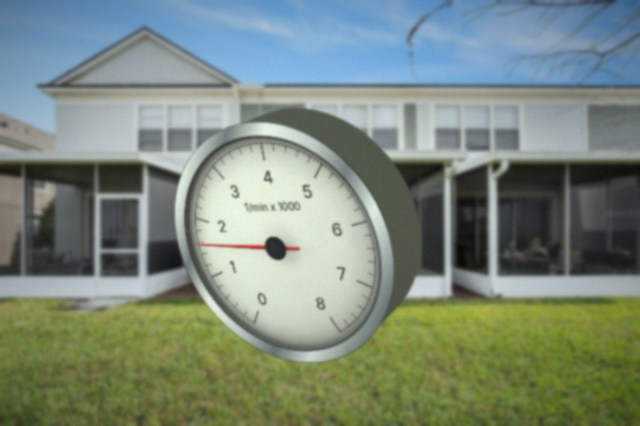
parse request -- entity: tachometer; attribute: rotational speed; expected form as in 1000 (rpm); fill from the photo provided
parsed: 1600 (rpm)
